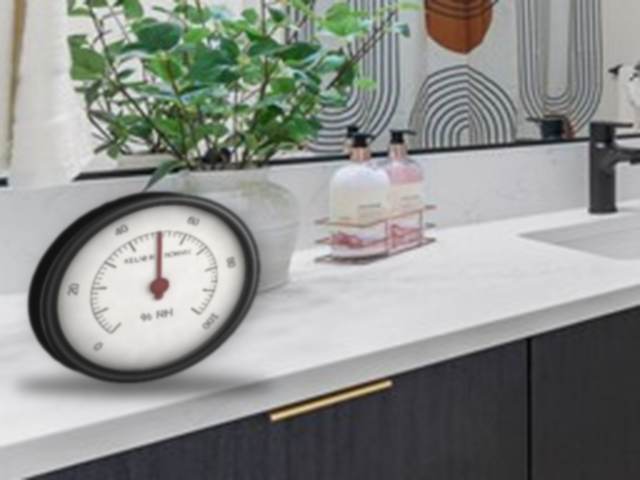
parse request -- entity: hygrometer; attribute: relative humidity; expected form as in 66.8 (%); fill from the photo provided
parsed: 50 (%)
